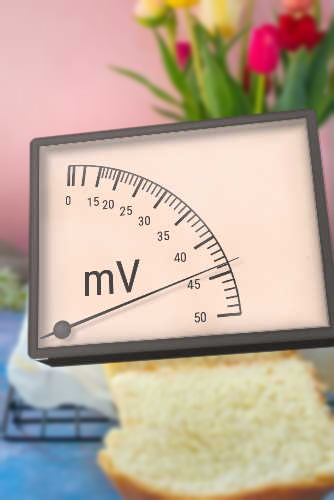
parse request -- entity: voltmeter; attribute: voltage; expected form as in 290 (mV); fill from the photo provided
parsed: 44 (mV)
